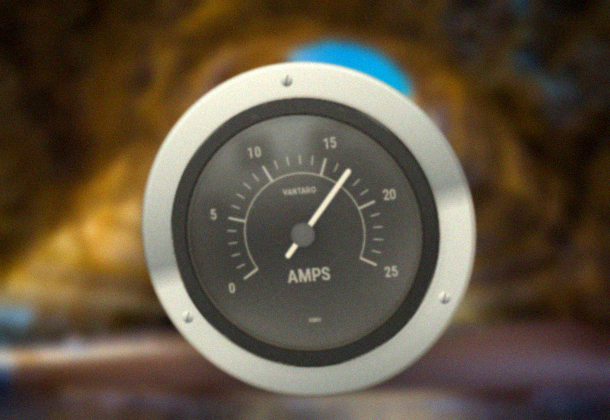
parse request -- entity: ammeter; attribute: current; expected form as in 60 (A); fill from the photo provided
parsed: 17 (A)
